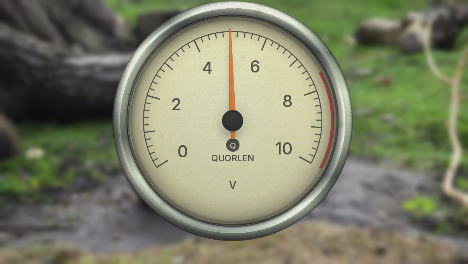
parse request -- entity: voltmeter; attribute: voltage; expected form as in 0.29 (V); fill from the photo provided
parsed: 5 (V)
